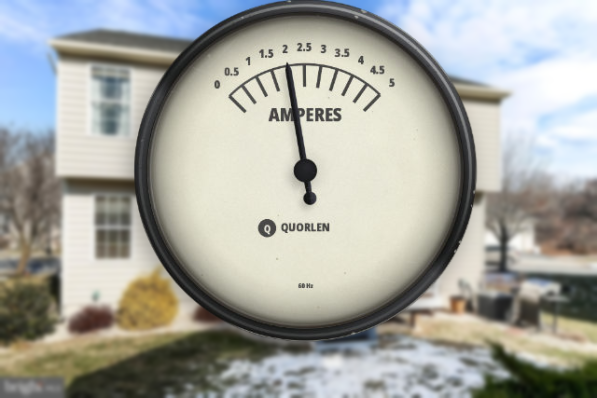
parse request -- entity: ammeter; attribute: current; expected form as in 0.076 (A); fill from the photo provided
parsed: 2 (A)
